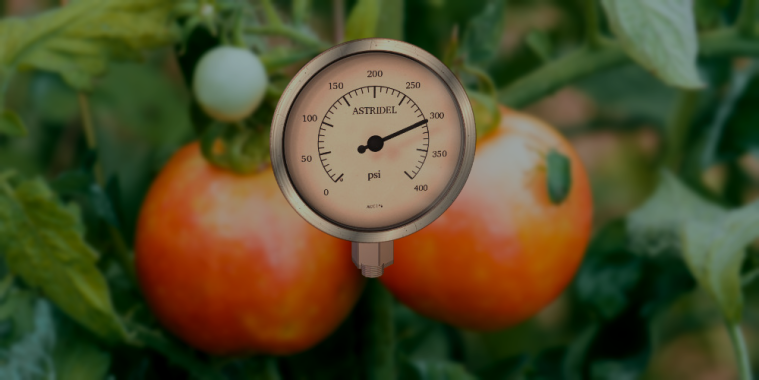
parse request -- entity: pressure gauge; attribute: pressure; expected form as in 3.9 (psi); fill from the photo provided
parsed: 300 (psi)
